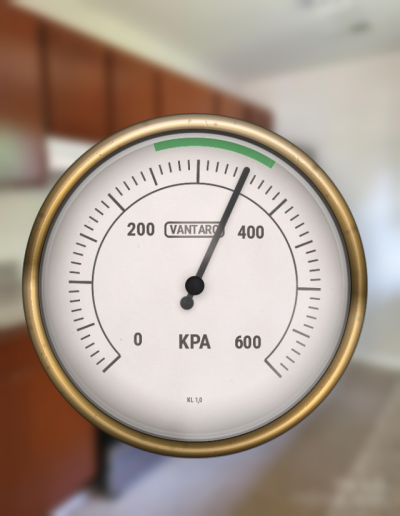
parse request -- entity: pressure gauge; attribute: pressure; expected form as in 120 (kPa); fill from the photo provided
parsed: 350 (kPa)
